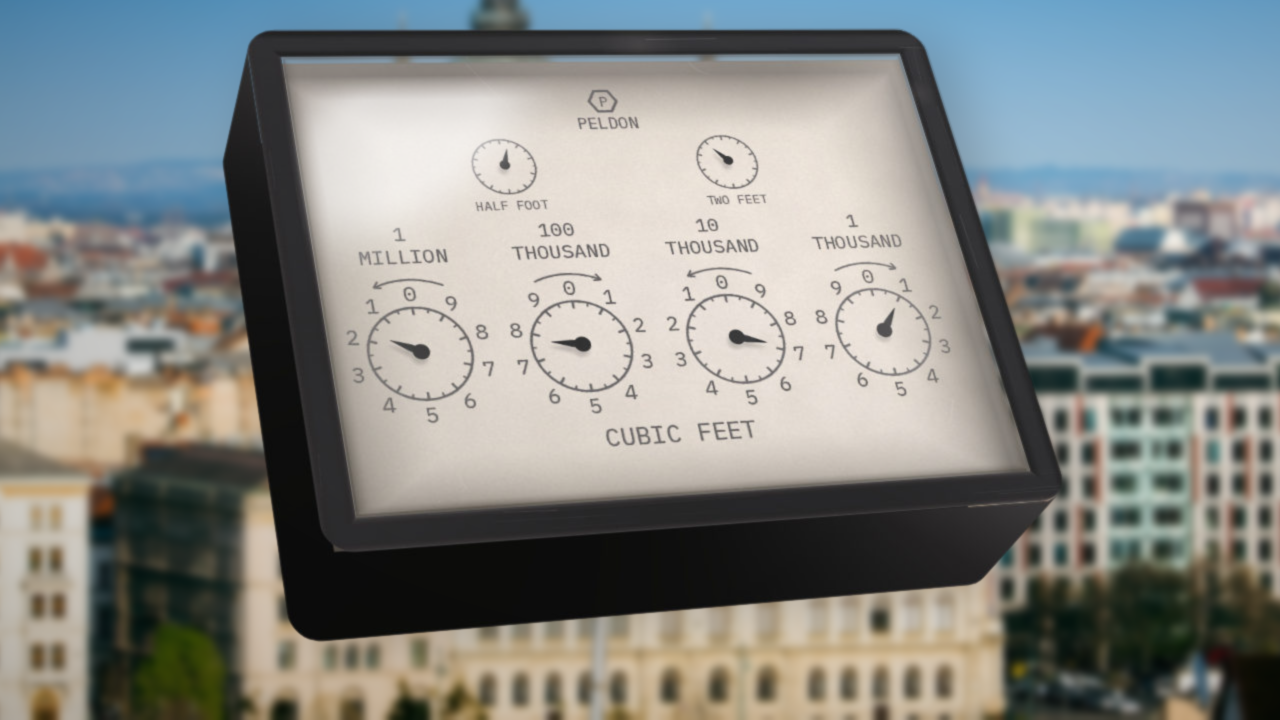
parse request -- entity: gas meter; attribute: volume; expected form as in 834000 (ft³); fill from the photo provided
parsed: 177100 (ft³)
